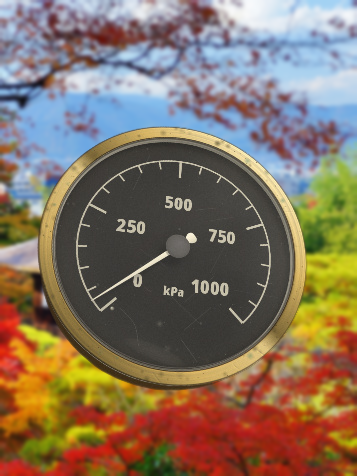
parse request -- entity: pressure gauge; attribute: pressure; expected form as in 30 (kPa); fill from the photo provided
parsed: 25 (kPa)
